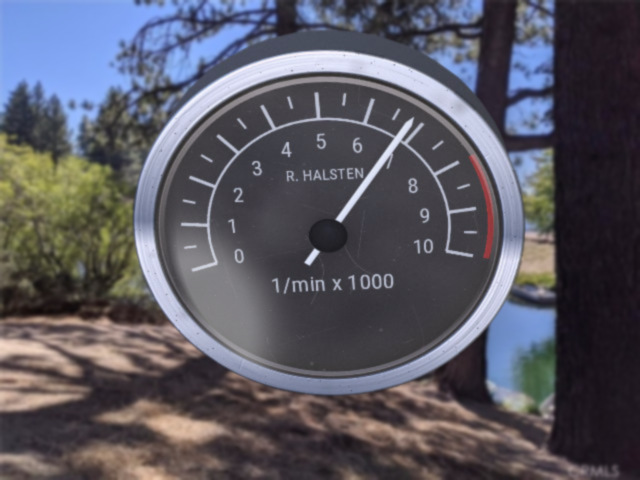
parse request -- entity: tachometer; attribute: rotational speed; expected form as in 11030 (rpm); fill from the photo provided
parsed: 6750 (rpm)
